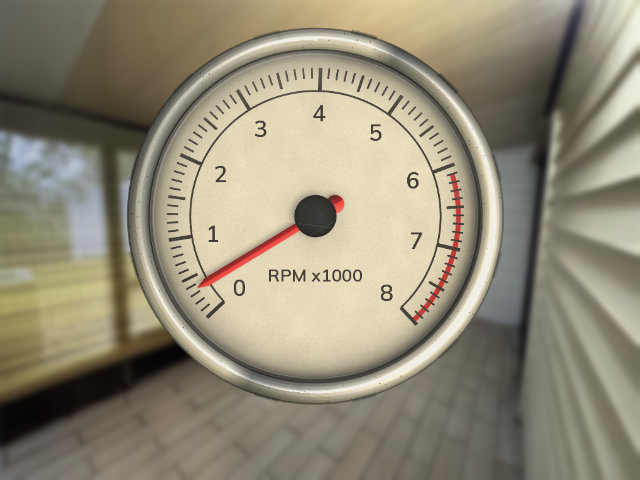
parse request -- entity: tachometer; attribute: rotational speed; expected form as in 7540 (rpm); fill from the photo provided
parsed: 350 (rpm)
